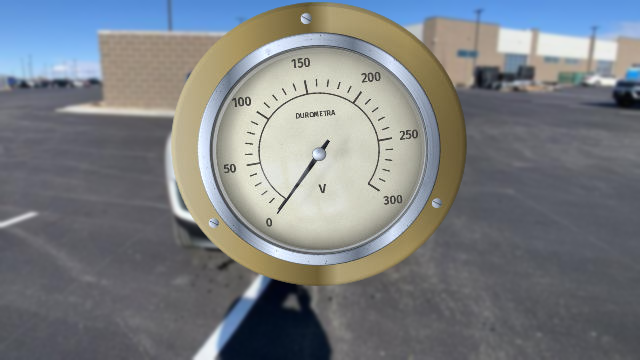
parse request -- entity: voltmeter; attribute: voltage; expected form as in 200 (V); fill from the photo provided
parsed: 0 (V)
